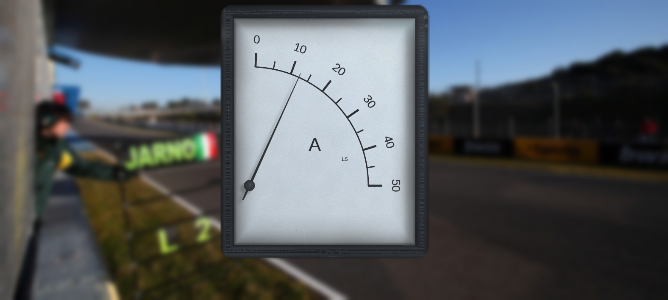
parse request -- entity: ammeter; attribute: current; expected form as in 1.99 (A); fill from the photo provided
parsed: 12.5 (A)
